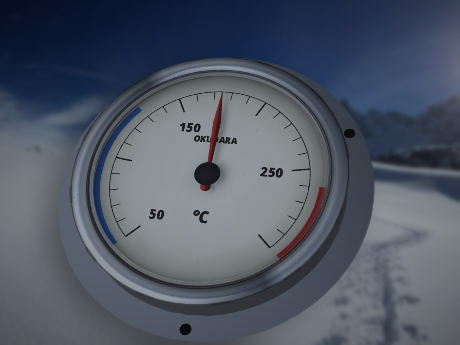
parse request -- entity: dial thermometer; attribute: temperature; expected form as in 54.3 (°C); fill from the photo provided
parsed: 175 (°C)
